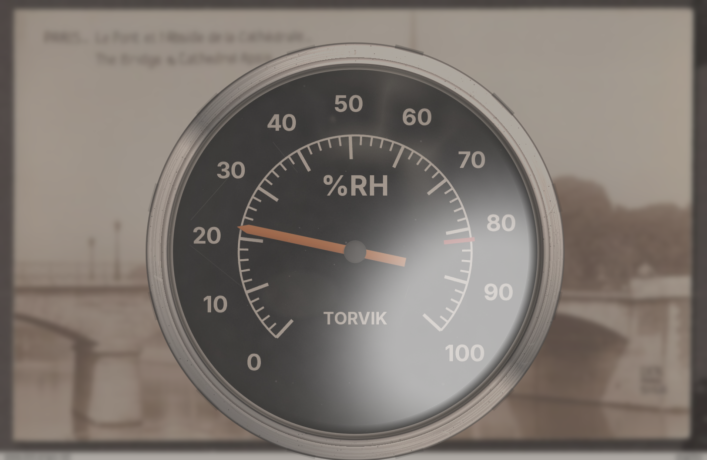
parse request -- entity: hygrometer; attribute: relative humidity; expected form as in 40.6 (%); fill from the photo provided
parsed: 22 (%)
